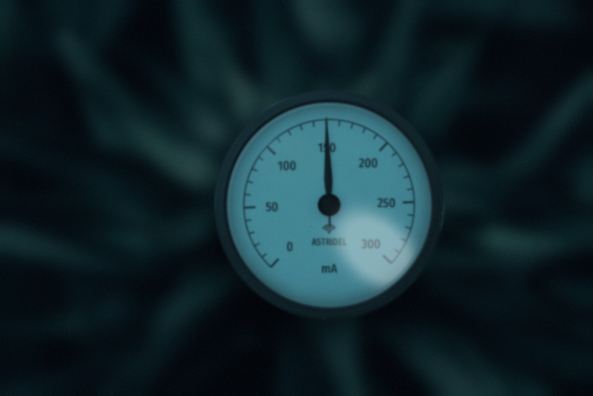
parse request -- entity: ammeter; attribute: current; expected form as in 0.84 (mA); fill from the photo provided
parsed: 150 (mA)
